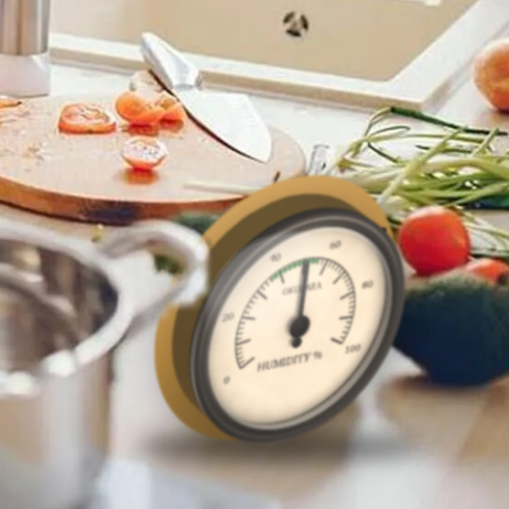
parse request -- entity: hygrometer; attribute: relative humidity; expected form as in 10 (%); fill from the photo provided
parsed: 50 (%)
